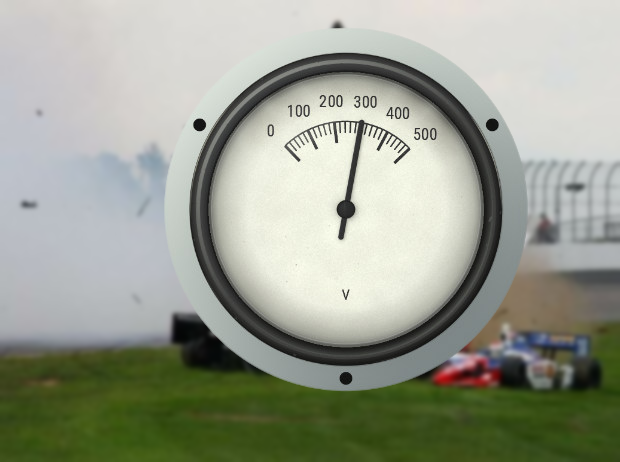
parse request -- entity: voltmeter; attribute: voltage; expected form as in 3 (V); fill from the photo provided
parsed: 300 (V)
